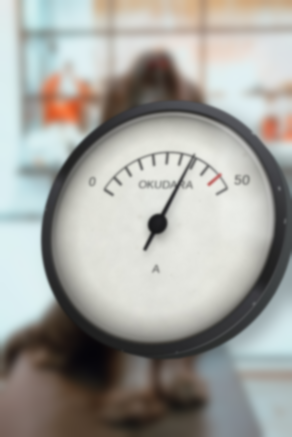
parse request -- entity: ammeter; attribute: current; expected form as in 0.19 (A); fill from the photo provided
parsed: 35 (A)
